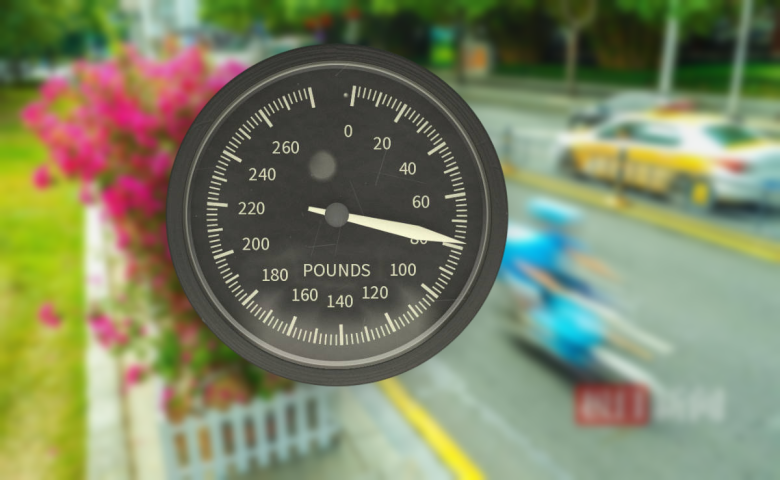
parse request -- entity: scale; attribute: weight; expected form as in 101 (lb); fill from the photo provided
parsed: 78 (lb)
